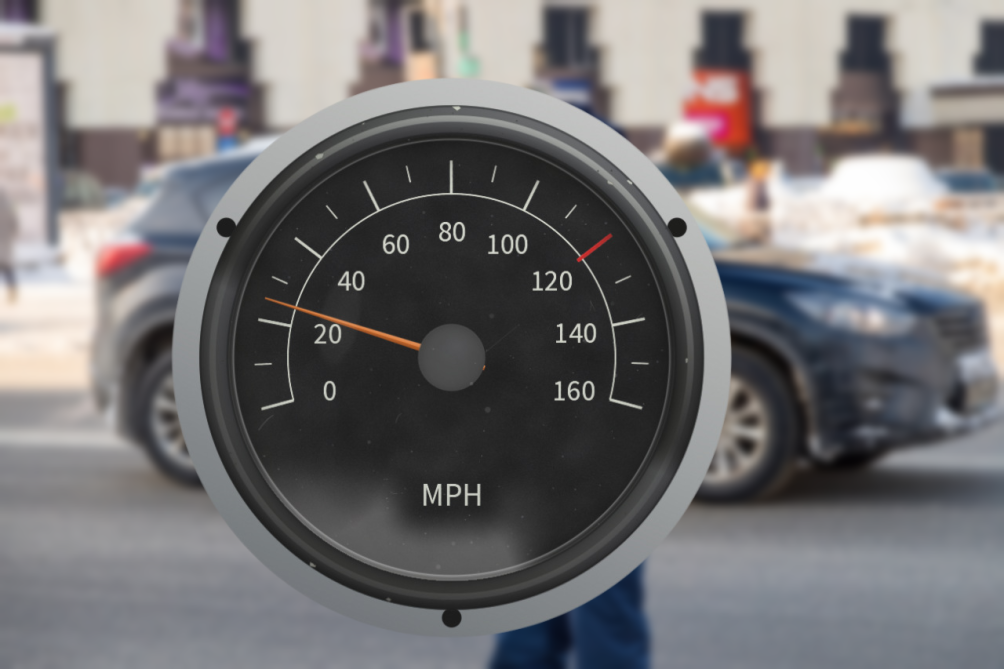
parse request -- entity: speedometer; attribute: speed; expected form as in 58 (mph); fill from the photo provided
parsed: 25 (mph)
